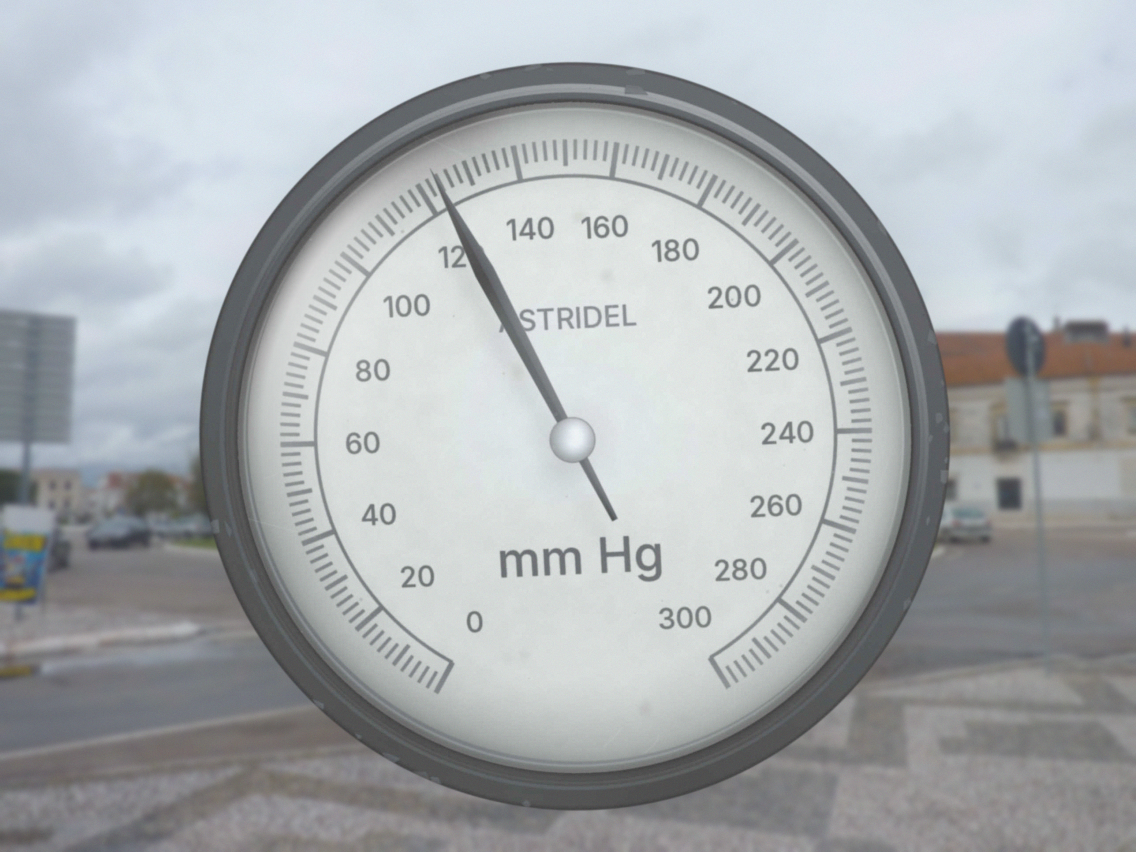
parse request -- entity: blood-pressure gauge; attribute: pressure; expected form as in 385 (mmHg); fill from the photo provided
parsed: 124 (mmHg)
